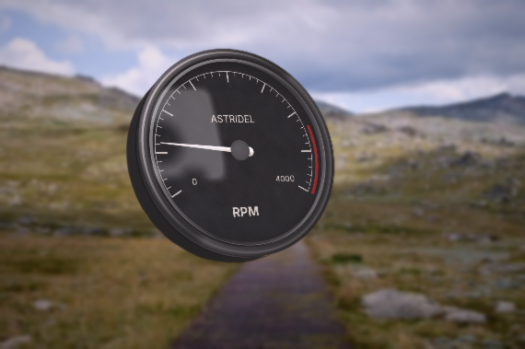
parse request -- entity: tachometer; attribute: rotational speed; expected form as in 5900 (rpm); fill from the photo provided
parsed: 600 (rpm)
